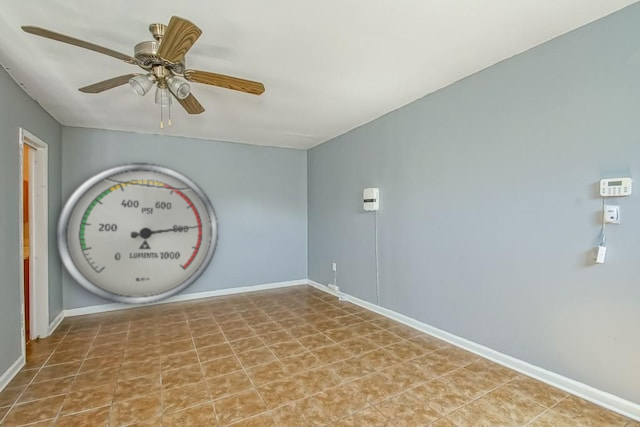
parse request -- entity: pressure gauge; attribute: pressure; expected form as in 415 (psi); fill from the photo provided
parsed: 800 (psi)
